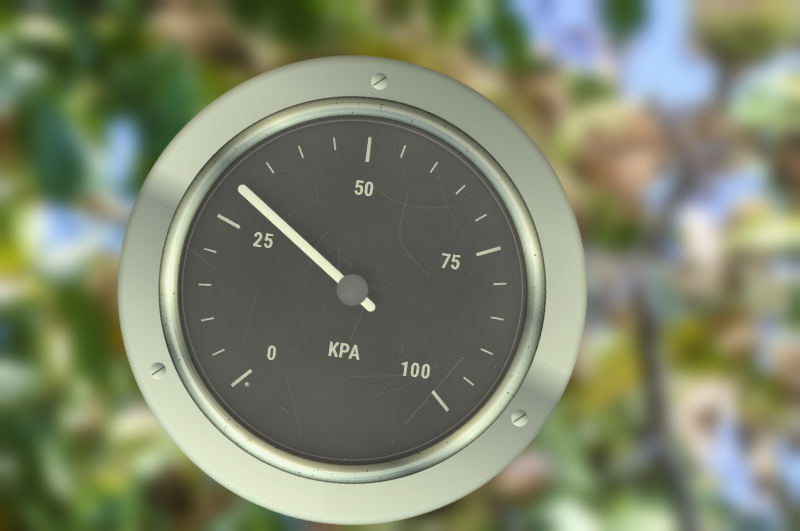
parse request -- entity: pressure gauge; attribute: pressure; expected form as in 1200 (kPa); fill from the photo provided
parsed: 30 (kPa)
